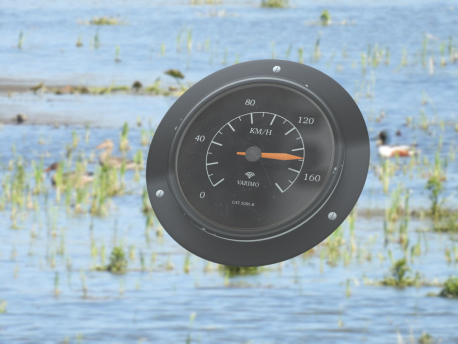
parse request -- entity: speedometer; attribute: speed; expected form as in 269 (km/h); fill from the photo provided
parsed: 150 (km/h)
